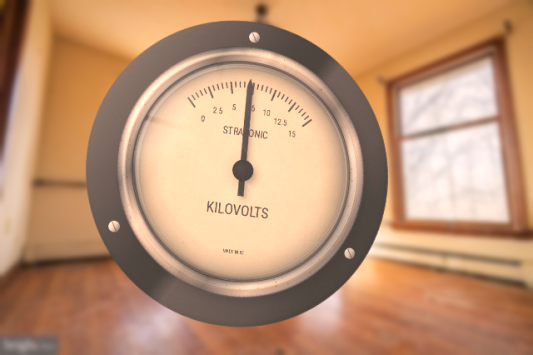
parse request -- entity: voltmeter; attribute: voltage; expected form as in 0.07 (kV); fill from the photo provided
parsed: 7 (kV)
